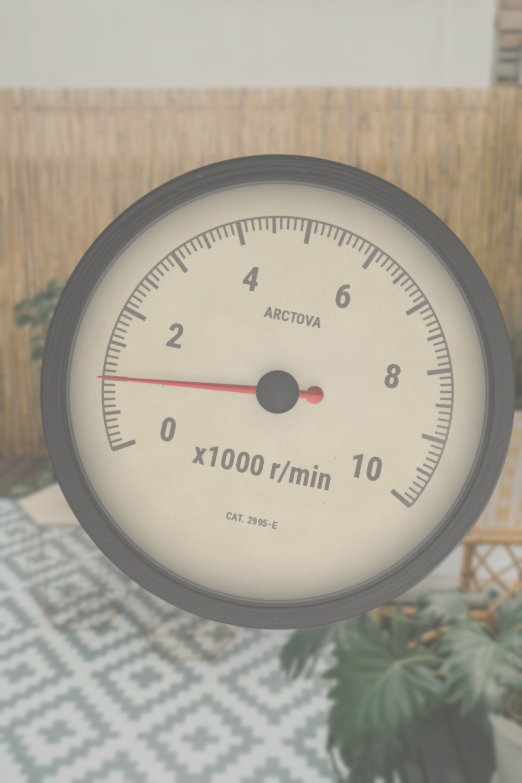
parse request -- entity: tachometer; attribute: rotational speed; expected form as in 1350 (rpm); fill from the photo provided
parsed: 1000 (rpm)
